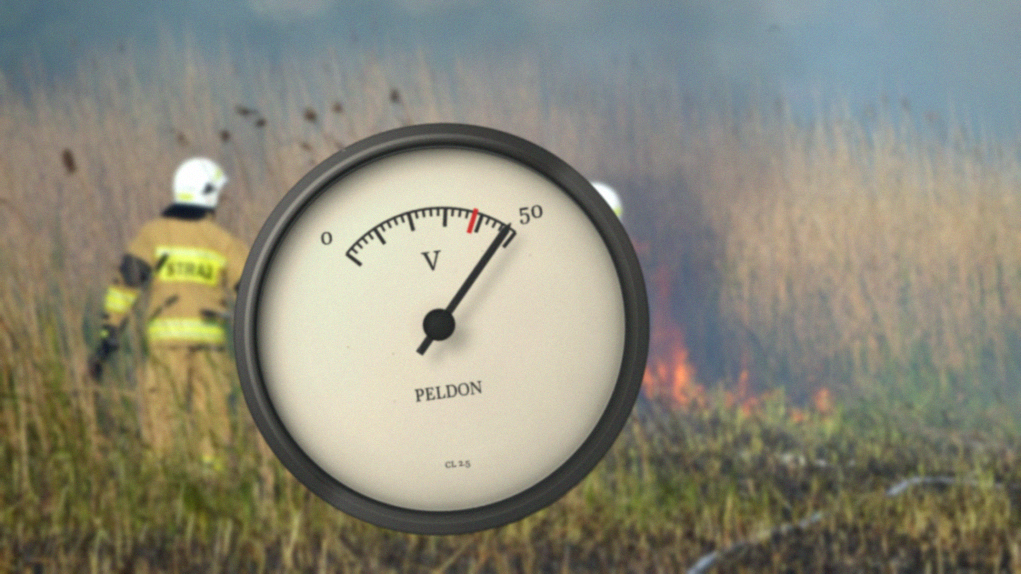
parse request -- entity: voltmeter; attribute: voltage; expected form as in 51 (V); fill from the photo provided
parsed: 48 (V)
